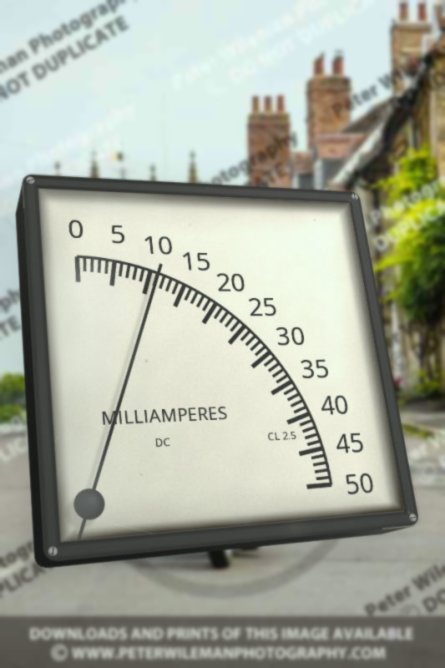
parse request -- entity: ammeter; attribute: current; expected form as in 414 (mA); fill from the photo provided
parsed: 11 (mA)
